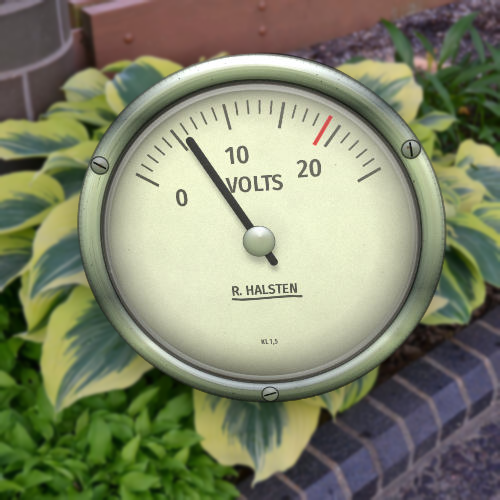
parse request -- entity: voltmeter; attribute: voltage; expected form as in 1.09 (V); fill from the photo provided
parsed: 6 (V)
